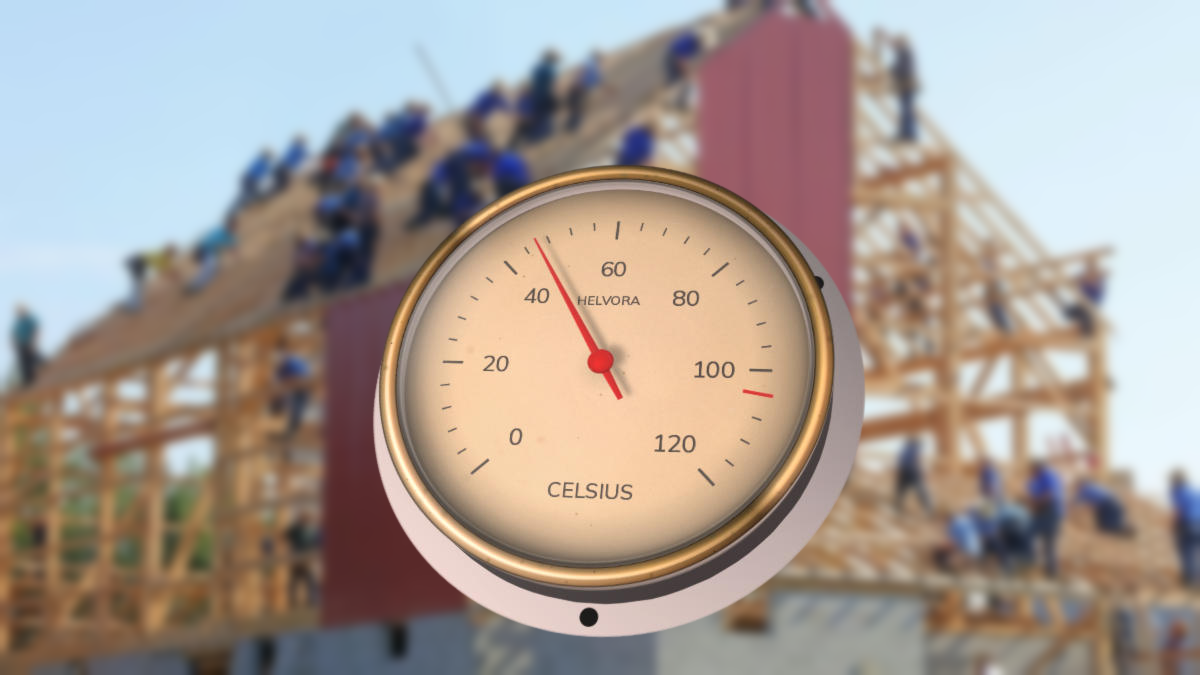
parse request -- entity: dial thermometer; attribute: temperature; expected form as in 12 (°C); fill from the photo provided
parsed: 46 (°C)
